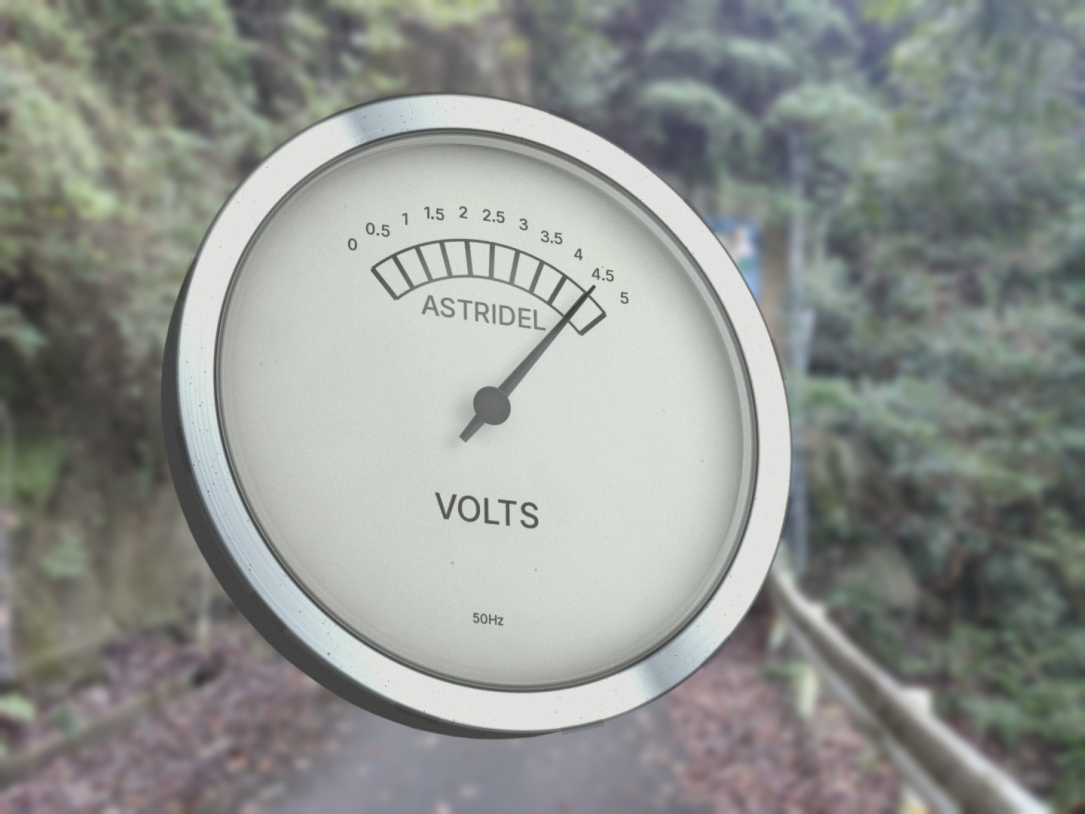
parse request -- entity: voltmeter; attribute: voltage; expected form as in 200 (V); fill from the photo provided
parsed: 4.5 (V)
